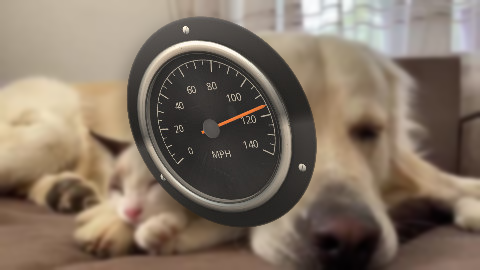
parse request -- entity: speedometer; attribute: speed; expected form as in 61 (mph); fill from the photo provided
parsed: 115 (mph)
